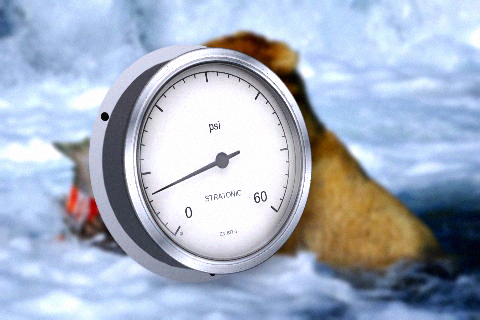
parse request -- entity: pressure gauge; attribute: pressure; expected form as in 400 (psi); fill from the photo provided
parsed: 7 (psi)
